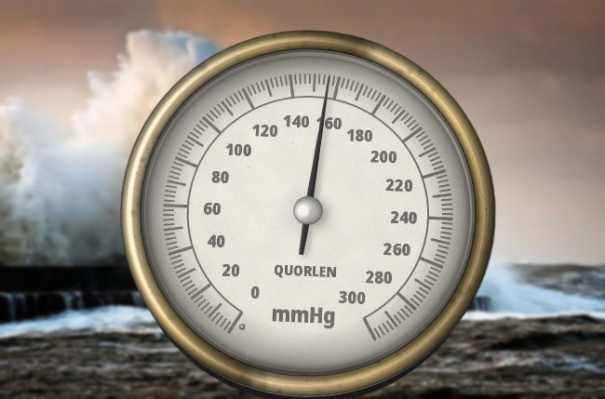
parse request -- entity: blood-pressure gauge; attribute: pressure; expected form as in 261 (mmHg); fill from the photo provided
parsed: 156 (mmHg)
